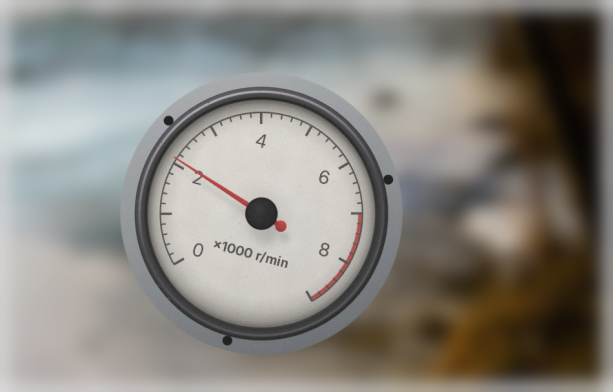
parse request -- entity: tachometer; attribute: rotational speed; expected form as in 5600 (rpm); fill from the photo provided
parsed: 2100 (rpm)
